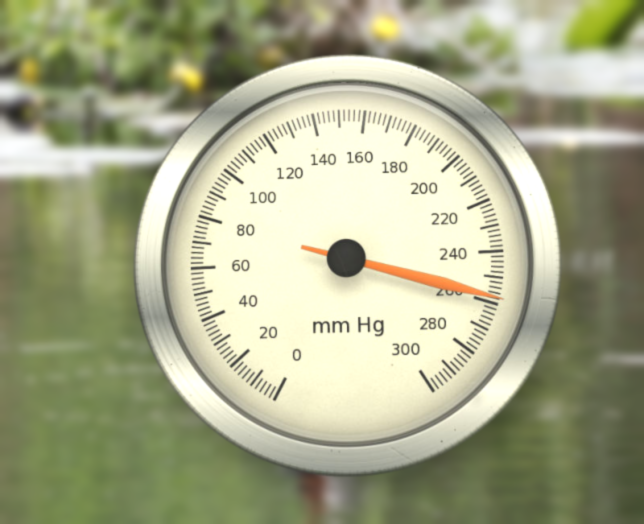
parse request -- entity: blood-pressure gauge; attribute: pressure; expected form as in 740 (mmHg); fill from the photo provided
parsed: 258 (mmHg)
